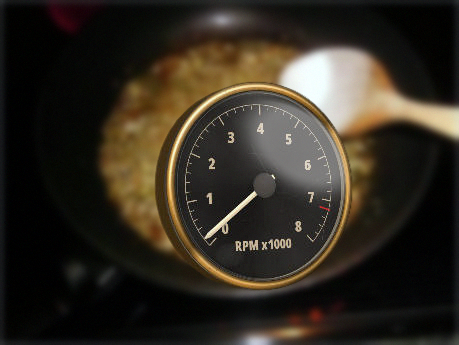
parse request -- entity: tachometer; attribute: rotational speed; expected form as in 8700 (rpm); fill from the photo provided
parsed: 200 (rpm)
